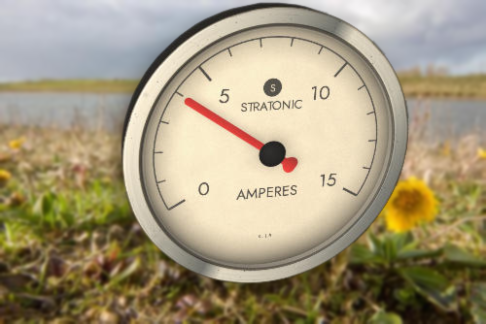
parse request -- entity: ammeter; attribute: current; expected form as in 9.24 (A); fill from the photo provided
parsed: 4 (A)
